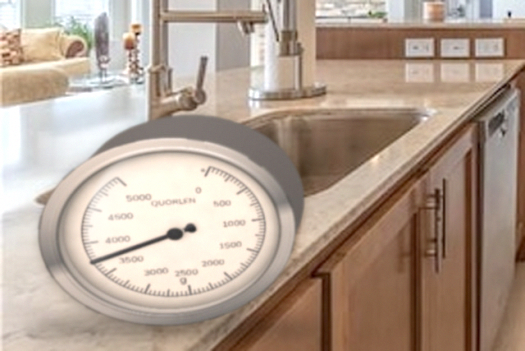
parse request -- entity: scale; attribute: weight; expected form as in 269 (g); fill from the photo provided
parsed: 3750 (g)
